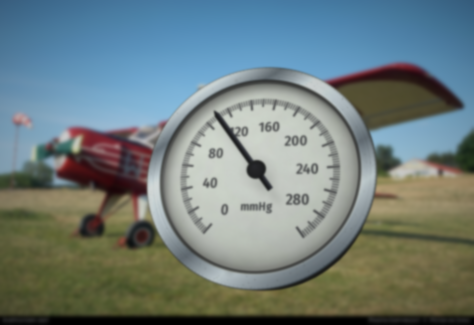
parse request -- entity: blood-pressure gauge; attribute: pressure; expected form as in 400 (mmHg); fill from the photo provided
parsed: 110 (mmHg)
